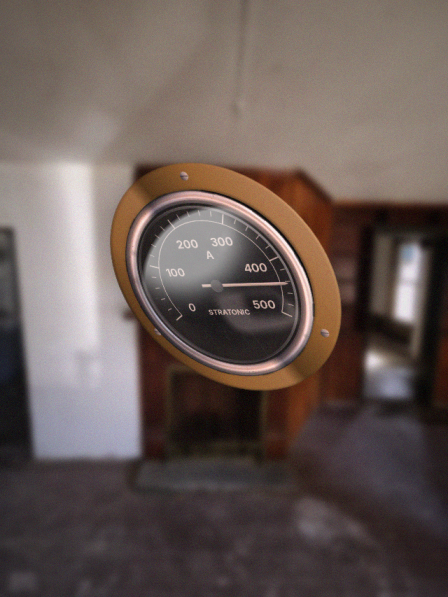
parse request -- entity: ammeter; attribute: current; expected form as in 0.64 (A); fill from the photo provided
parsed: 440 (A)
